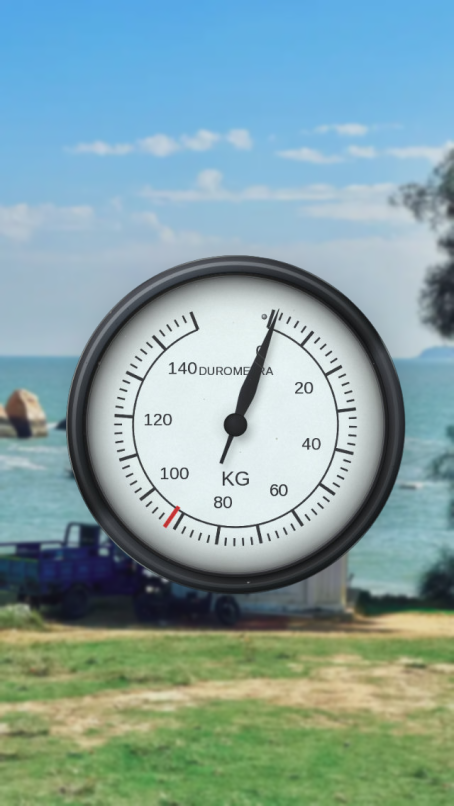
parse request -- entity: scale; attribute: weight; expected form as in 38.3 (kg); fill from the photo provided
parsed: 1 (kg)
